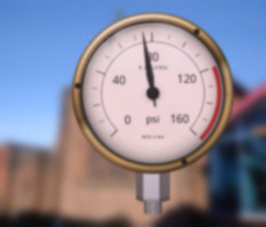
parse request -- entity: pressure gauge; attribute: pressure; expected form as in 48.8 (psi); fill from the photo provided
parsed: 75 (psi)
